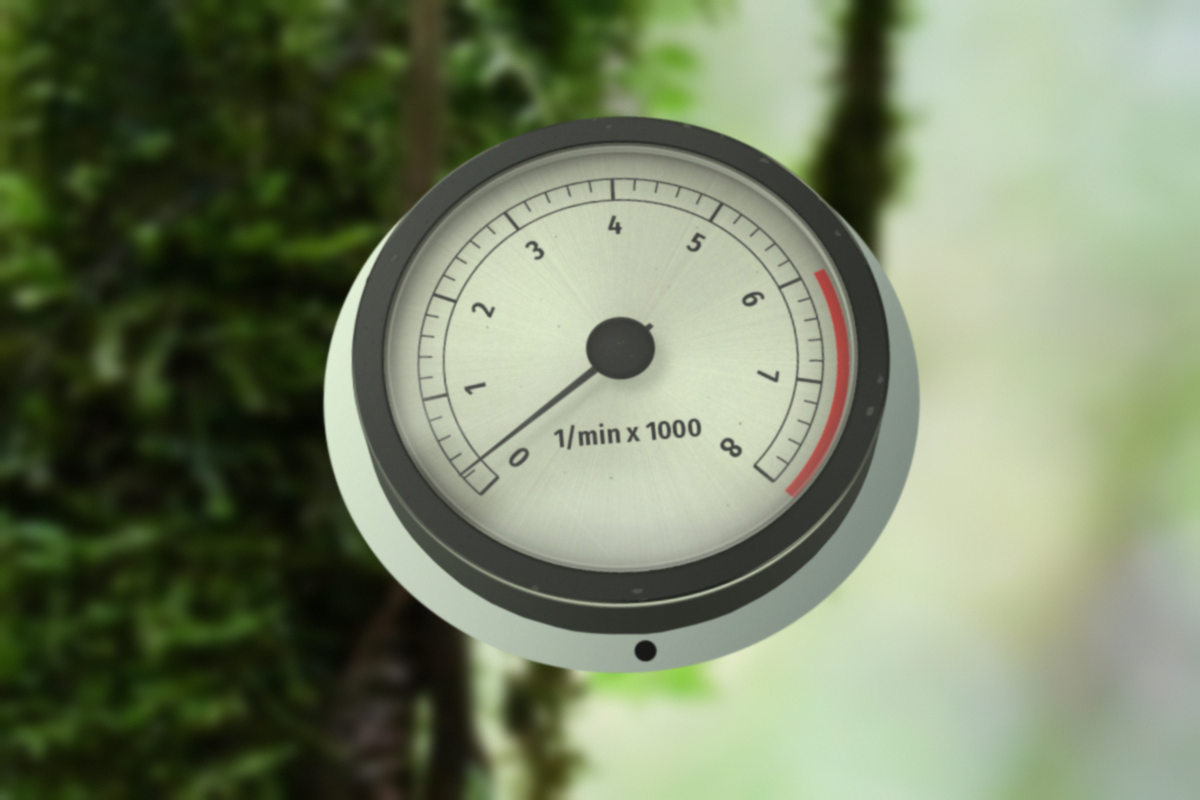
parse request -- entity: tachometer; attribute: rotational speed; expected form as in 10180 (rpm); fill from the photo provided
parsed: 200 (rpm)
